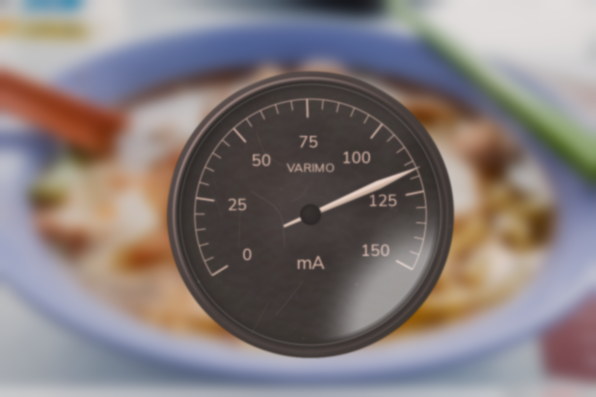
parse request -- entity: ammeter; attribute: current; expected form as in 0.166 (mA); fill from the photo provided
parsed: 117.5 (mA)
